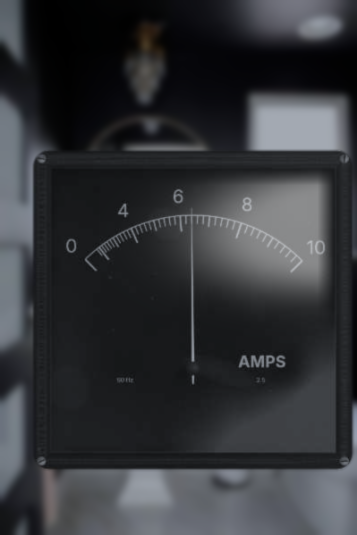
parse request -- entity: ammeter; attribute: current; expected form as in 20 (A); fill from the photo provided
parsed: 6.4 (A)
